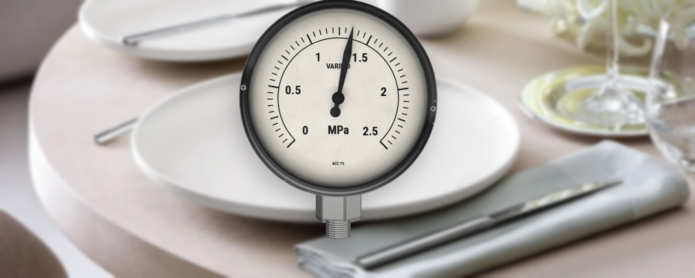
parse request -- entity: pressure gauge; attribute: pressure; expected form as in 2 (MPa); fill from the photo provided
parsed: 1.35 (MPa)
